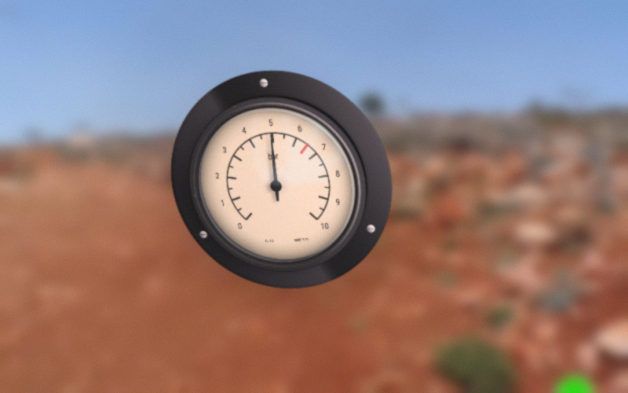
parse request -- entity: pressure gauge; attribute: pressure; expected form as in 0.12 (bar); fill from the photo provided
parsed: 5 (bar)
